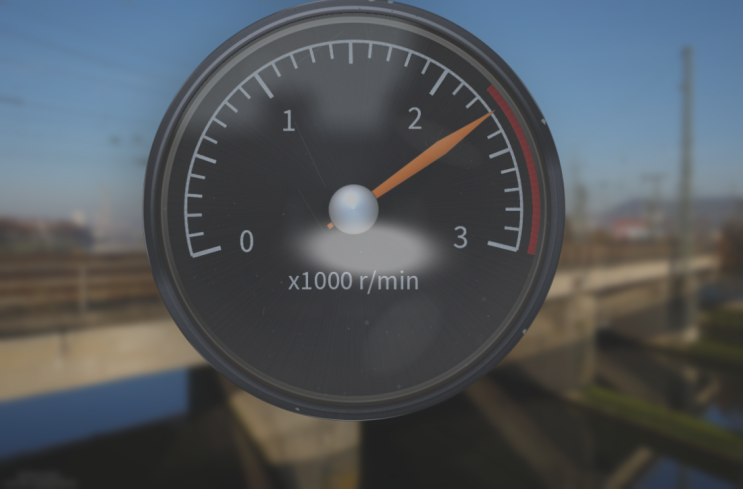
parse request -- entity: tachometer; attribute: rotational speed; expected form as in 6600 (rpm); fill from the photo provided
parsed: 2300 (rpm)
